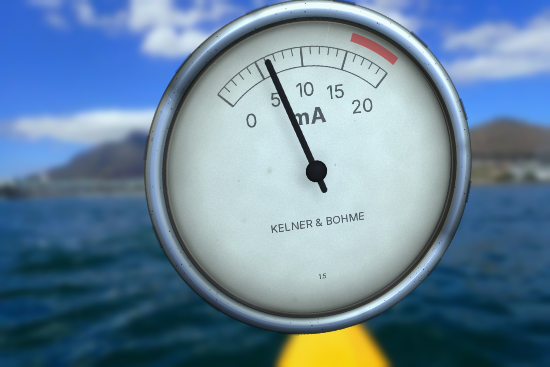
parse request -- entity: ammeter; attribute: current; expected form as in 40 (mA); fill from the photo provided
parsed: 6 (mA)
